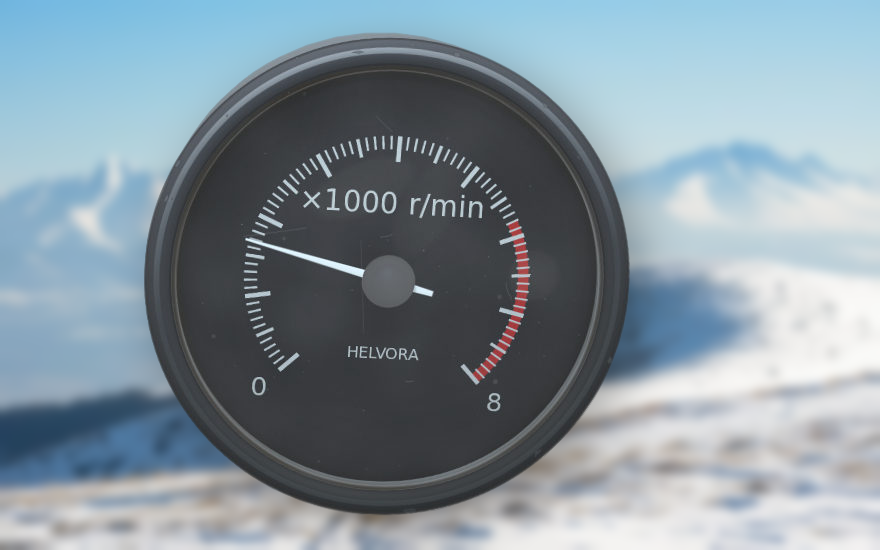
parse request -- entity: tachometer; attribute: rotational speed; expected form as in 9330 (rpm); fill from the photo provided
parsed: 1700 (rpm)
